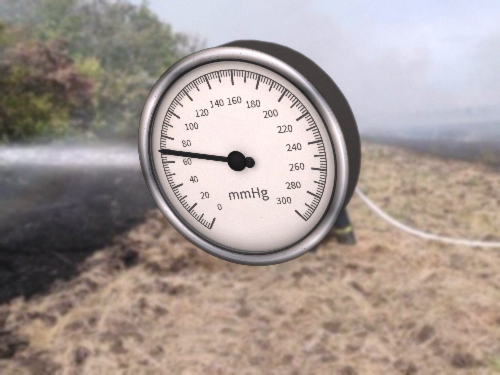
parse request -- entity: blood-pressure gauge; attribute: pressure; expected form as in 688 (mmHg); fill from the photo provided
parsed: 70 (mmHg)
